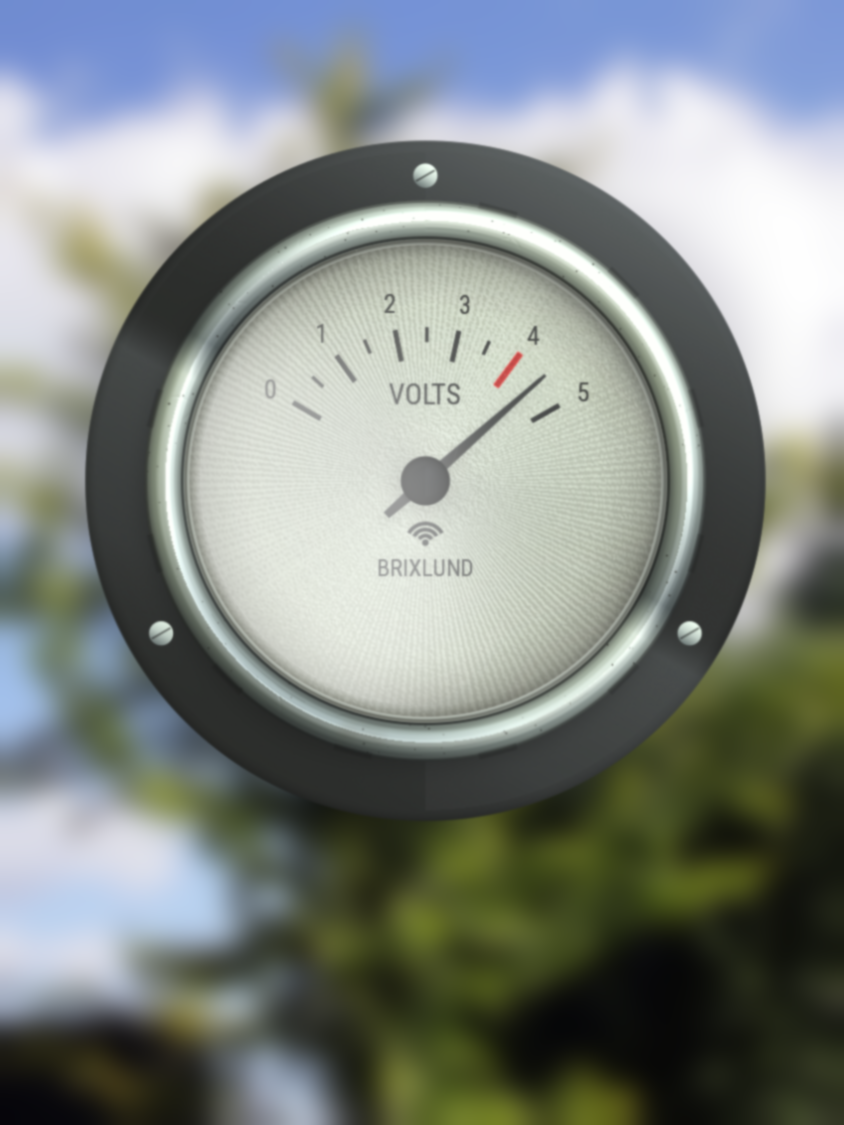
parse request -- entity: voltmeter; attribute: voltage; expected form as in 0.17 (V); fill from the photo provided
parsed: 4.5 (V)
